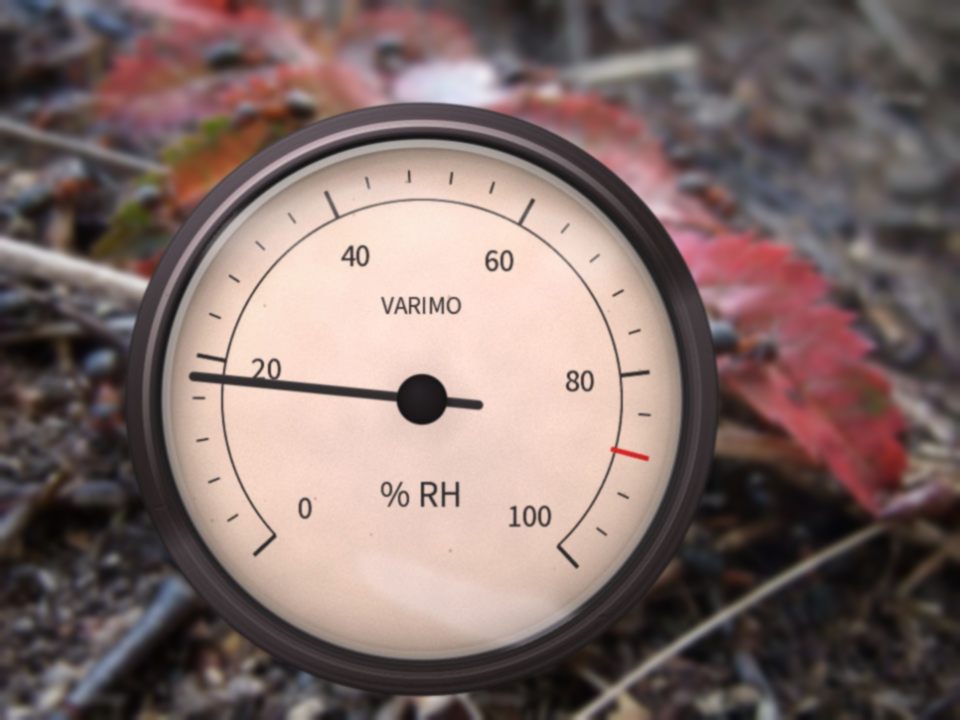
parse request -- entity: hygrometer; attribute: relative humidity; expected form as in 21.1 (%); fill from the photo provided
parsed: 18 (%)
